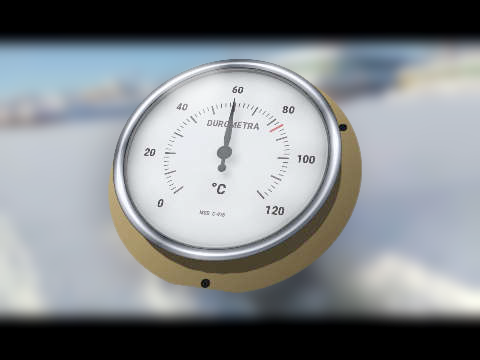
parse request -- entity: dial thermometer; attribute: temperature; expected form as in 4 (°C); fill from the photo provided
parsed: 60 (°C)
